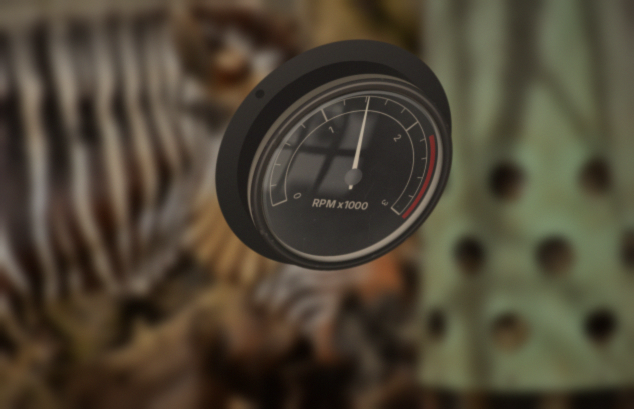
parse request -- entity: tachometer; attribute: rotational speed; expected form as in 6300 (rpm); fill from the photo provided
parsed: 1400 (rpm)
